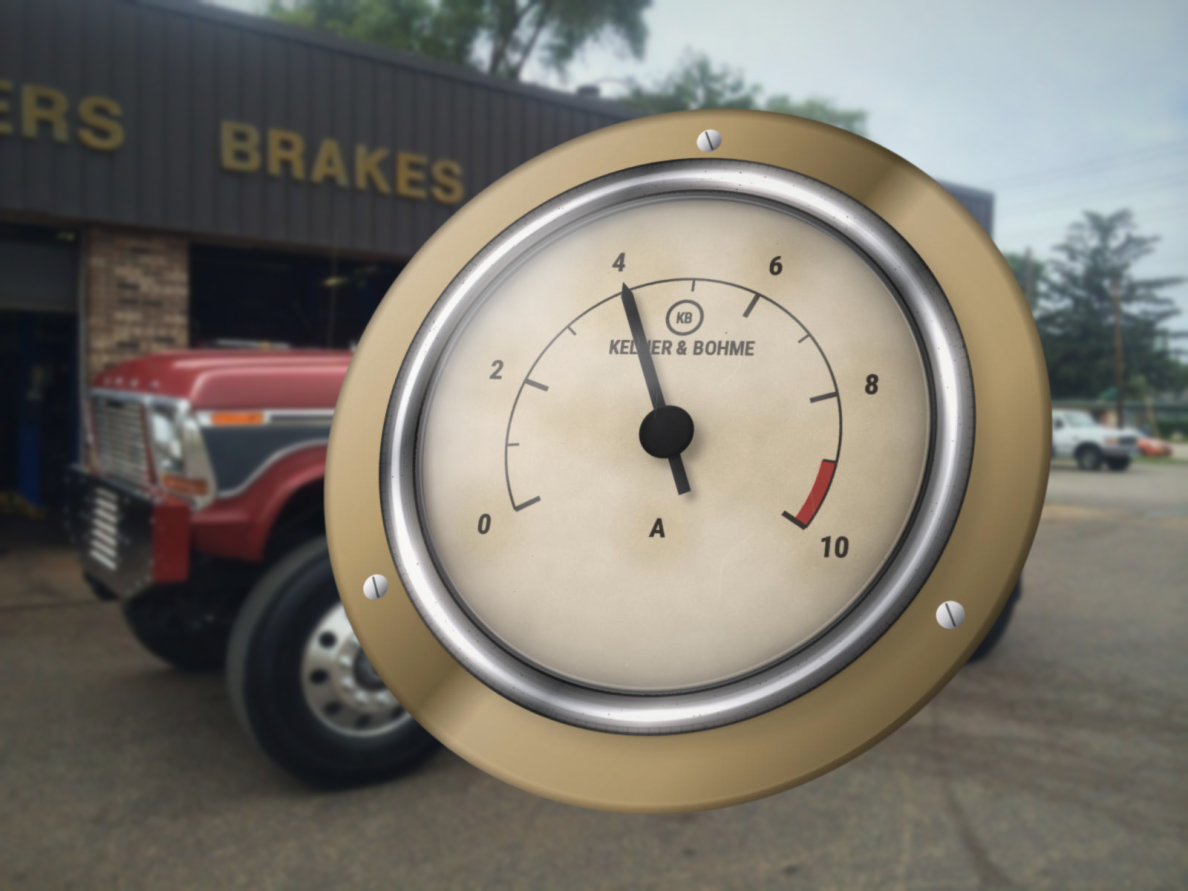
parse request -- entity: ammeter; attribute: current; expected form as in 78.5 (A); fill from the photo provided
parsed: 4 (A)
